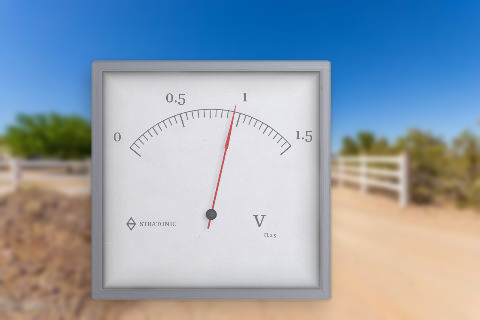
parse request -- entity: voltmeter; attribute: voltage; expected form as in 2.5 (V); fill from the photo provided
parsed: 0.95 (V)
